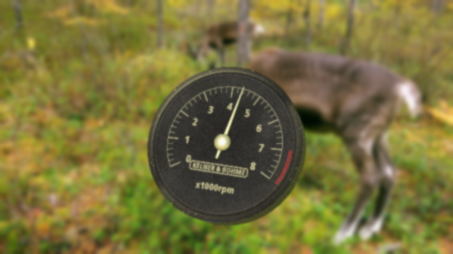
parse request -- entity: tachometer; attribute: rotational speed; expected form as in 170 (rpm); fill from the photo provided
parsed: 4400 (rpm)
